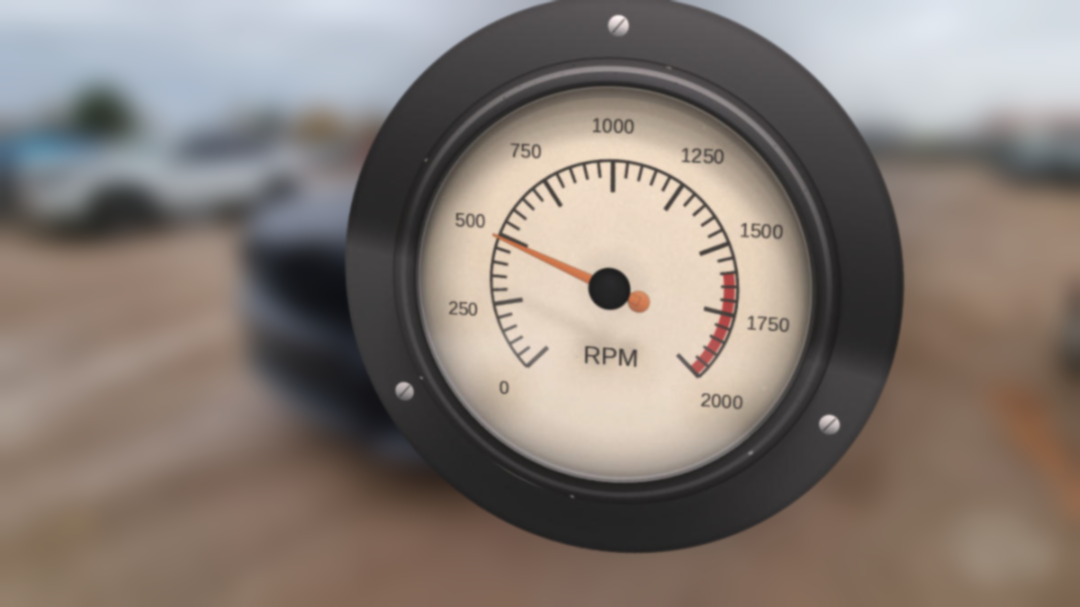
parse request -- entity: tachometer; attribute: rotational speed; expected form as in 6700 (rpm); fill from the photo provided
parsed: 500 (rpm)
